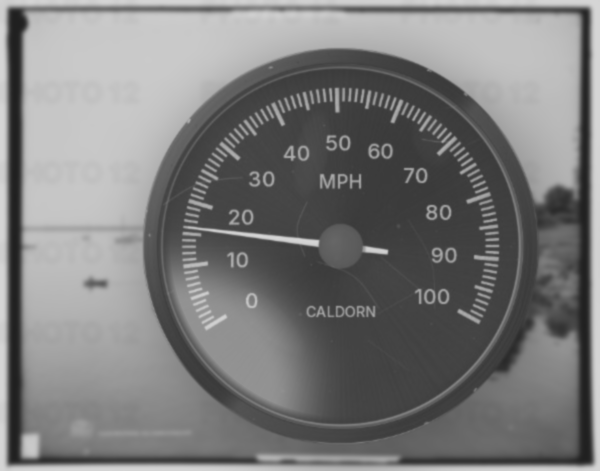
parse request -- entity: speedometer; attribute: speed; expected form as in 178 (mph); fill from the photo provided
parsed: 16 (mph)
